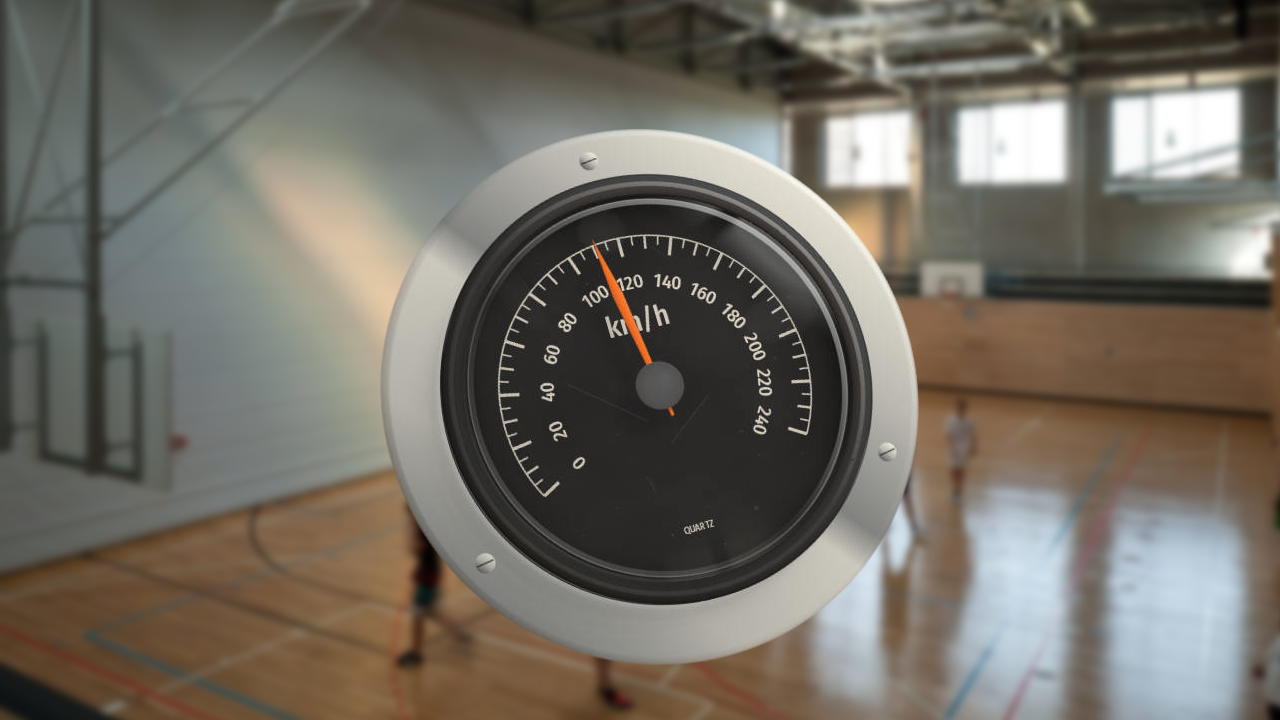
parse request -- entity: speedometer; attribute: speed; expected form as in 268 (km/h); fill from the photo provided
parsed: 110 (km/h)
